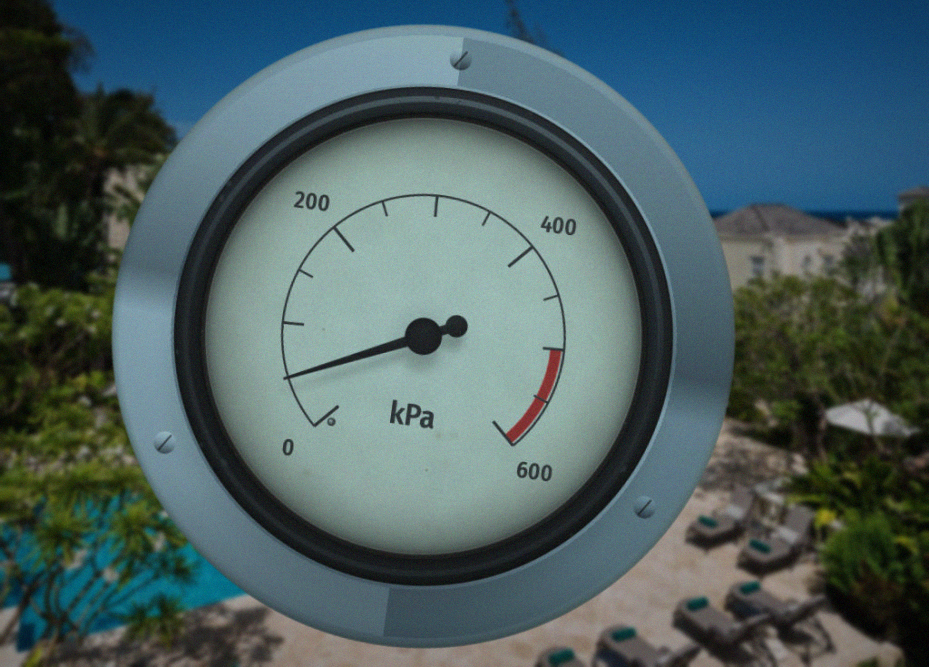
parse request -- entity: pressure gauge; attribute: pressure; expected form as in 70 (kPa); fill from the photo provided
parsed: 50 (kPa)
